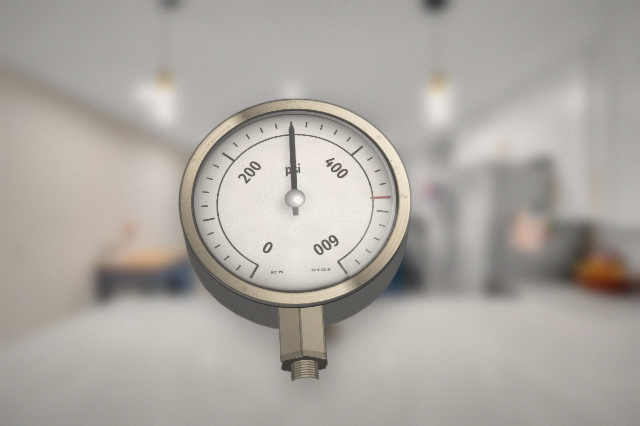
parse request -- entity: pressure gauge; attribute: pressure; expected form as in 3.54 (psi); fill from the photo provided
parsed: 300 (psi)
